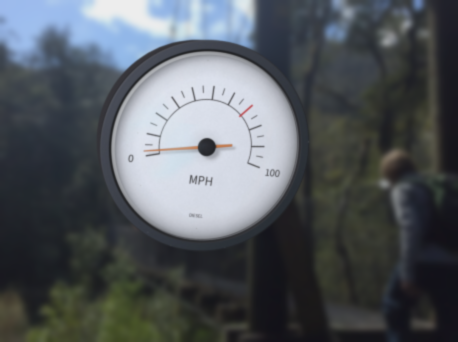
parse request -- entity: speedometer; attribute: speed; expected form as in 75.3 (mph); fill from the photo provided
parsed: 2.5 (mph)
